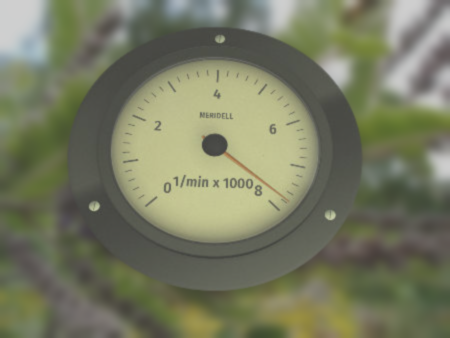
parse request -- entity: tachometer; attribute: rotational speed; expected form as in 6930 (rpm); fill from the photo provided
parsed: 7800 (rpm)
